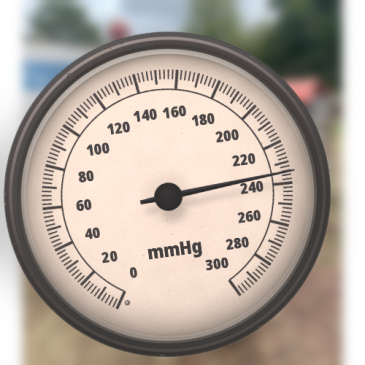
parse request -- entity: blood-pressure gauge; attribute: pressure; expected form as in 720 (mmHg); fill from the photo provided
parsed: 234 (mmHg)
